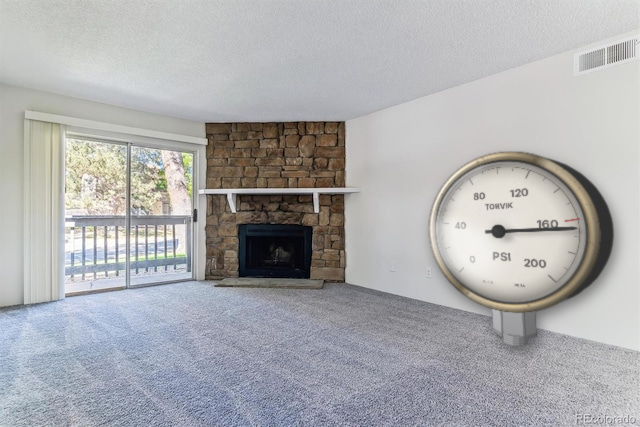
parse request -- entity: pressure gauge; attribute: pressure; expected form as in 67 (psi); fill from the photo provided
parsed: 165 (psi)
